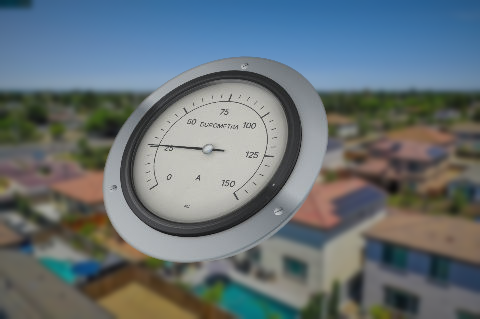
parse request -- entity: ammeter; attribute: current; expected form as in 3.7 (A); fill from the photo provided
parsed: 25 (A)
